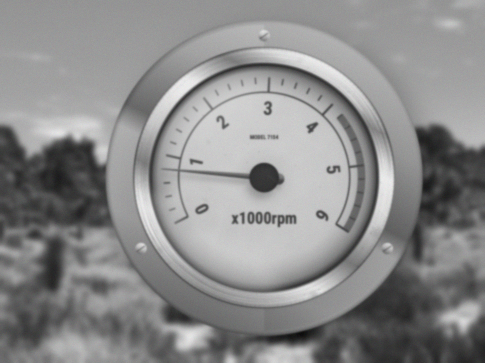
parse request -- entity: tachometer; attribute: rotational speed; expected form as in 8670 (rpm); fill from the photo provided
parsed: 800 (rpm)
